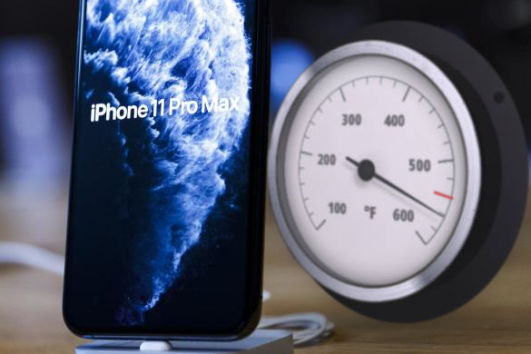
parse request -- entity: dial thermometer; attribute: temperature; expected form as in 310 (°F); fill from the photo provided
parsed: 560 (°F)
